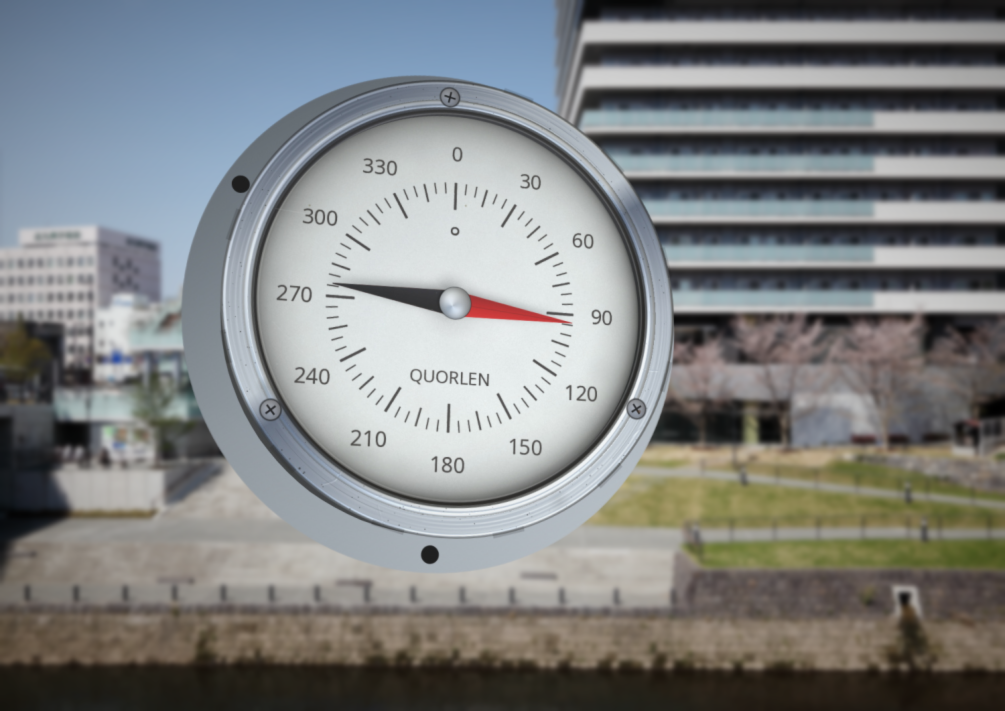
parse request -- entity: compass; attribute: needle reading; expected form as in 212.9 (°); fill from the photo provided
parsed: 95 (°)
